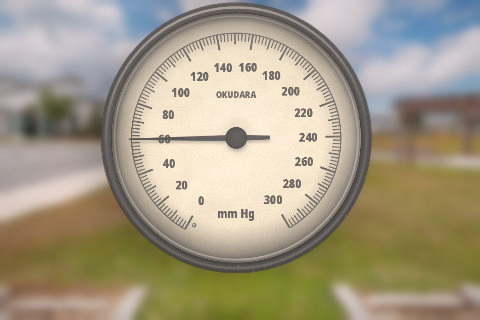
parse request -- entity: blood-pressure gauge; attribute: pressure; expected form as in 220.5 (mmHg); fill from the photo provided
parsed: 60 (mmHg)
